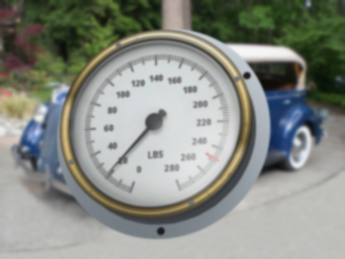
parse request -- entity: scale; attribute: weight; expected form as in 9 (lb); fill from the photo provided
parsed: 20 (lb)
